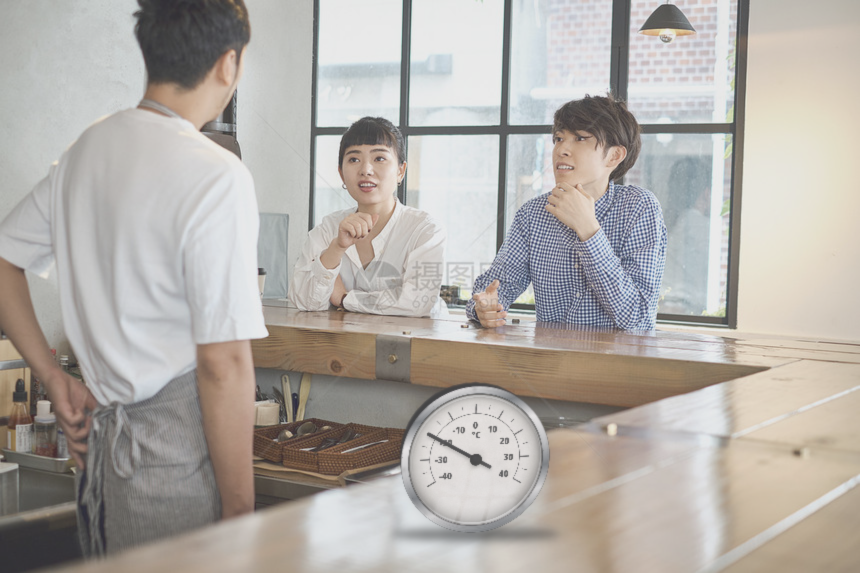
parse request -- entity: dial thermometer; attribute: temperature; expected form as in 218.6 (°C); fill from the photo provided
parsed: -20 (°C)
